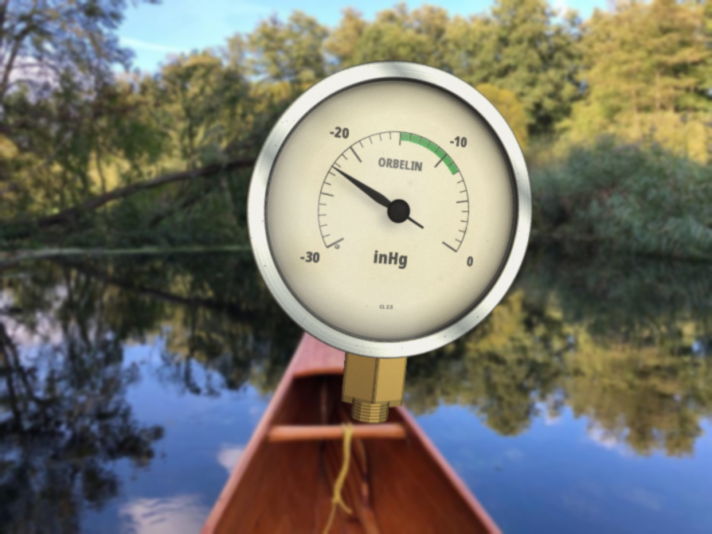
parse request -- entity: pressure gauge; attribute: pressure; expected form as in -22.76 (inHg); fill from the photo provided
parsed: -22.5 (inHg)
